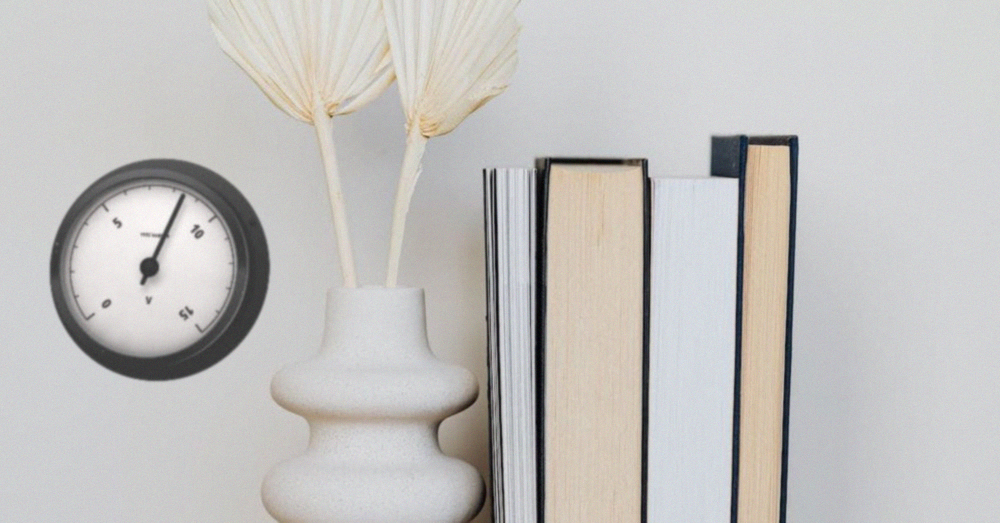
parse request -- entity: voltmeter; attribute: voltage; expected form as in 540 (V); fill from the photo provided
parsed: 8.5 (V)
